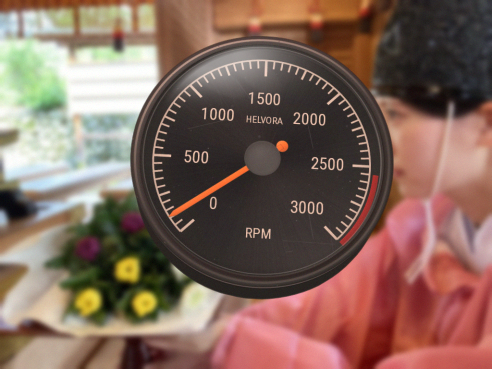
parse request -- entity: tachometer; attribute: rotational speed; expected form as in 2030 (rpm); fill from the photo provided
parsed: 100 (rpm)
